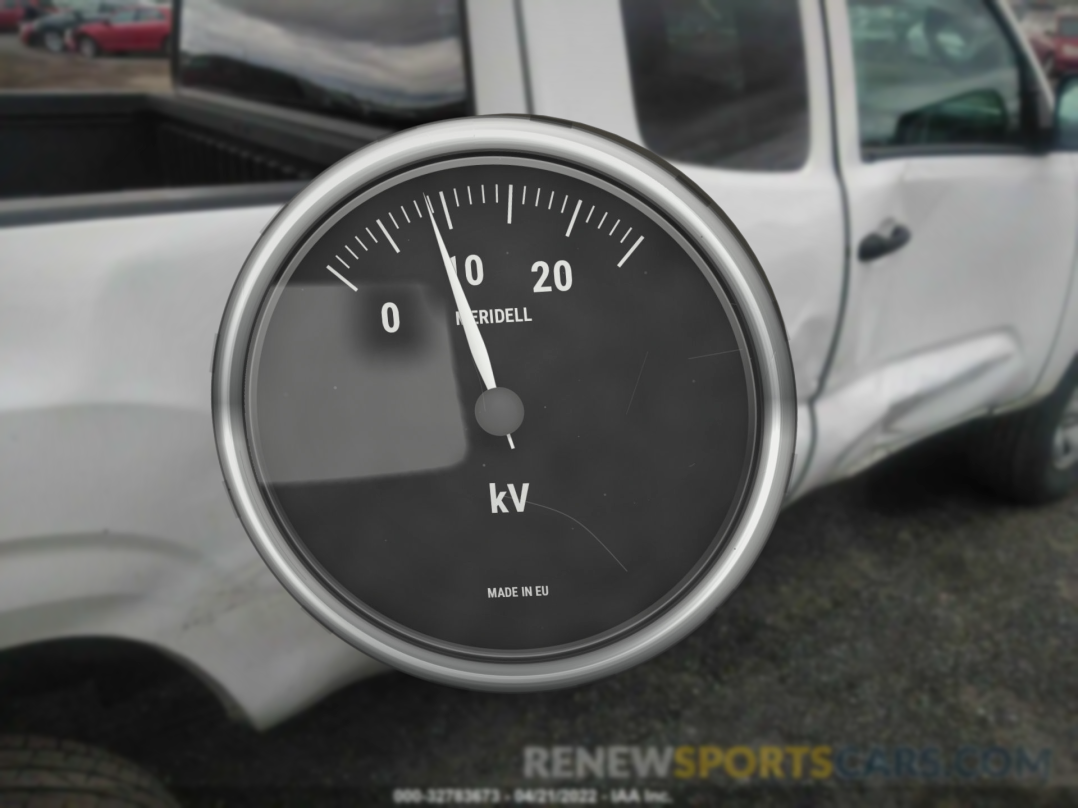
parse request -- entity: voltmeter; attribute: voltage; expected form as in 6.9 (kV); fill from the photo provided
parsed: 9 (kV)
